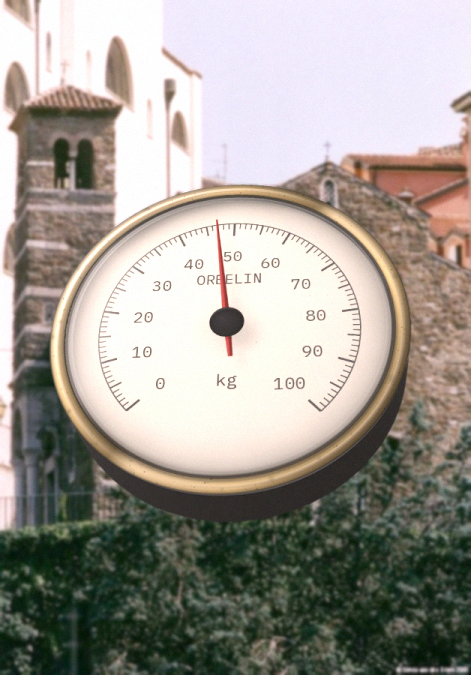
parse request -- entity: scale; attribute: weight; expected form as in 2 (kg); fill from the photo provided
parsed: 47 (kg)
